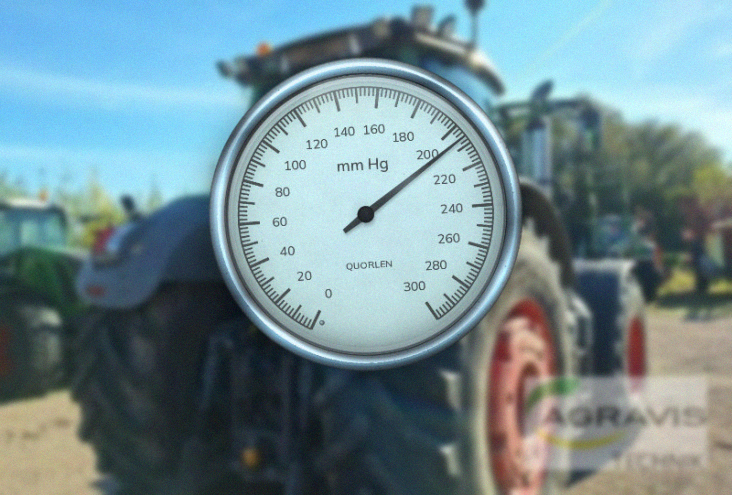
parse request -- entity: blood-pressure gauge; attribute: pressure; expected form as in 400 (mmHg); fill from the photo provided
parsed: 206 (mmHg)
